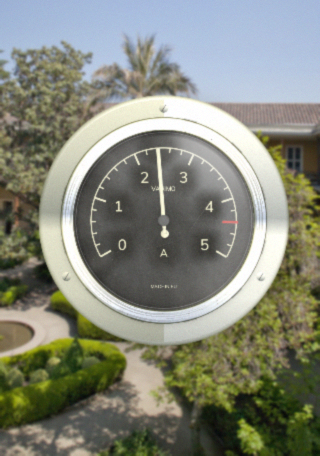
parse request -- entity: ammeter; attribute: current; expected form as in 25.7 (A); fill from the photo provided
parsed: 2.4 (A)
